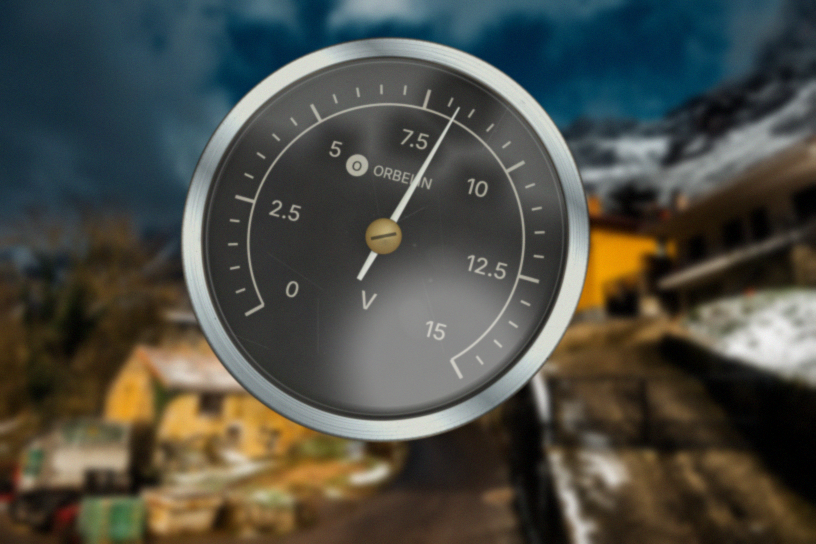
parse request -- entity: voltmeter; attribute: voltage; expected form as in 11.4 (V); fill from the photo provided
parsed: 8.25 (V)
